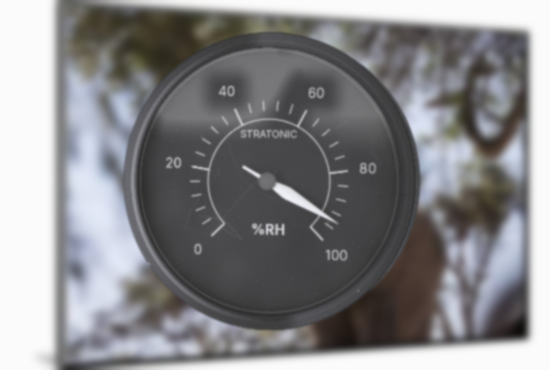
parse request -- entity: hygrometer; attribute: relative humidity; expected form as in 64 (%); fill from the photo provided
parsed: 94 (%)
